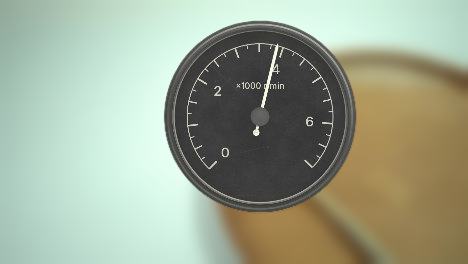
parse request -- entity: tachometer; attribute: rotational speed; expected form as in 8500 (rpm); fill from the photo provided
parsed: 3875 (rpm)
